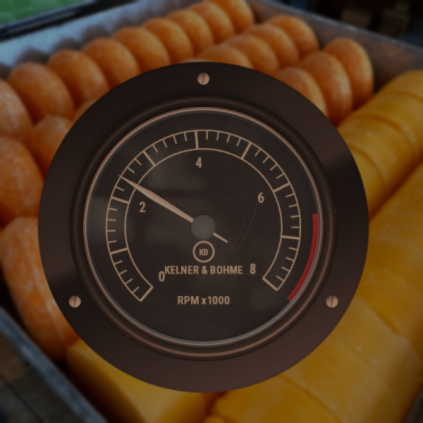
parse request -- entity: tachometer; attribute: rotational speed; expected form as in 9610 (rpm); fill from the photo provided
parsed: 2400 (rpm)
